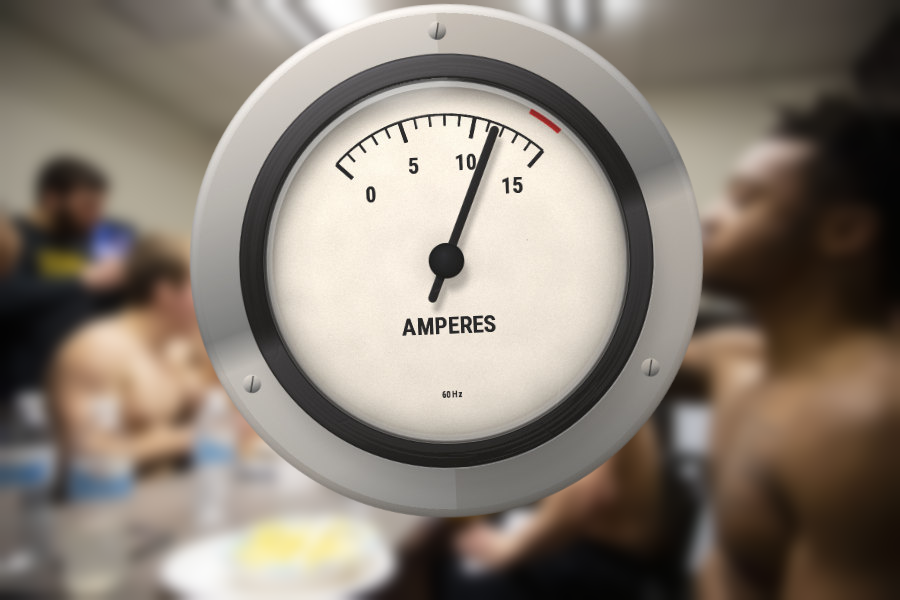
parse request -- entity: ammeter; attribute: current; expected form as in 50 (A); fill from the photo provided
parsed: 11.5 (A)
